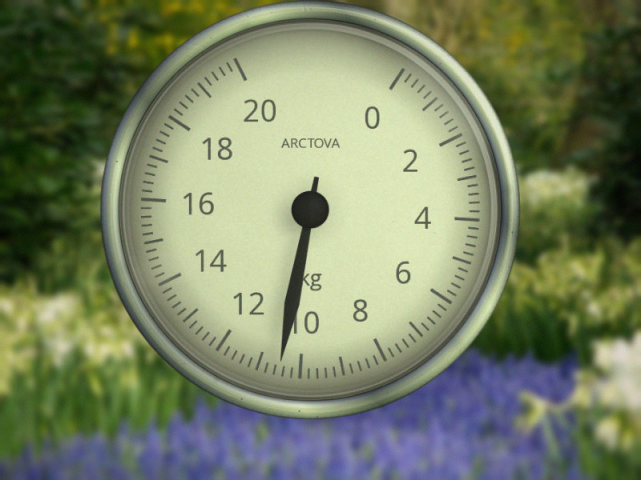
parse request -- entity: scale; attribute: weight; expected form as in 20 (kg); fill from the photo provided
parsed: 10.5 (kg)
